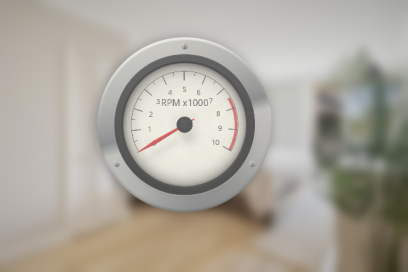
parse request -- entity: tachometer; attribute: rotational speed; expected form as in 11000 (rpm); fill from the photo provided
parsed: 0 (rpm)
